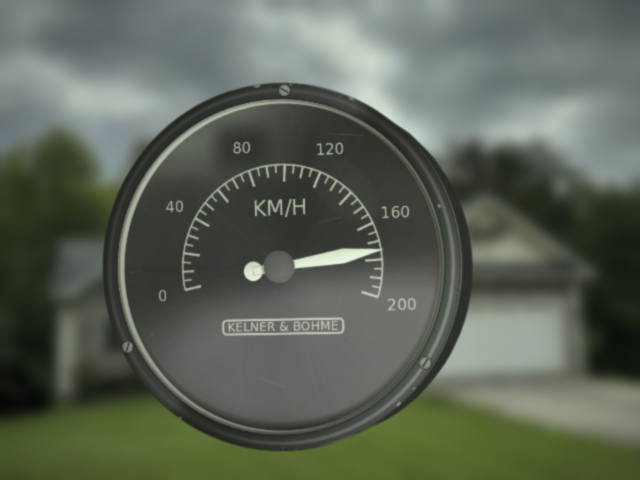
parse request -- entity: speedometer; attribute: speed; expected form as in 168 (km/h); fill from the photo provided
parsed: 175 (km/h)
